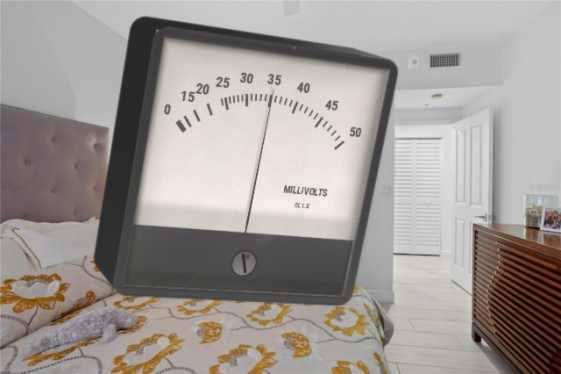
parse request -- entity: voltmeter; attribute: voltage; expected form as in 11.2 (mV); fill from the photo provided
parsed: 35 (mV)
